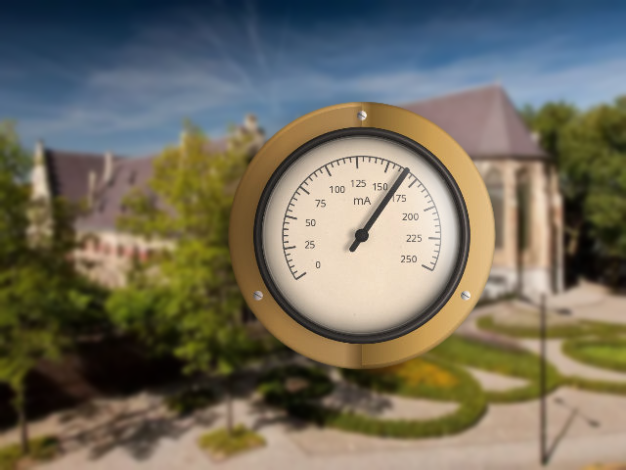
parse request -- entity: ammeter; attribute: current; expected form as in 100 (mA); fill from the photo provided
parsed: 165 (mA)
